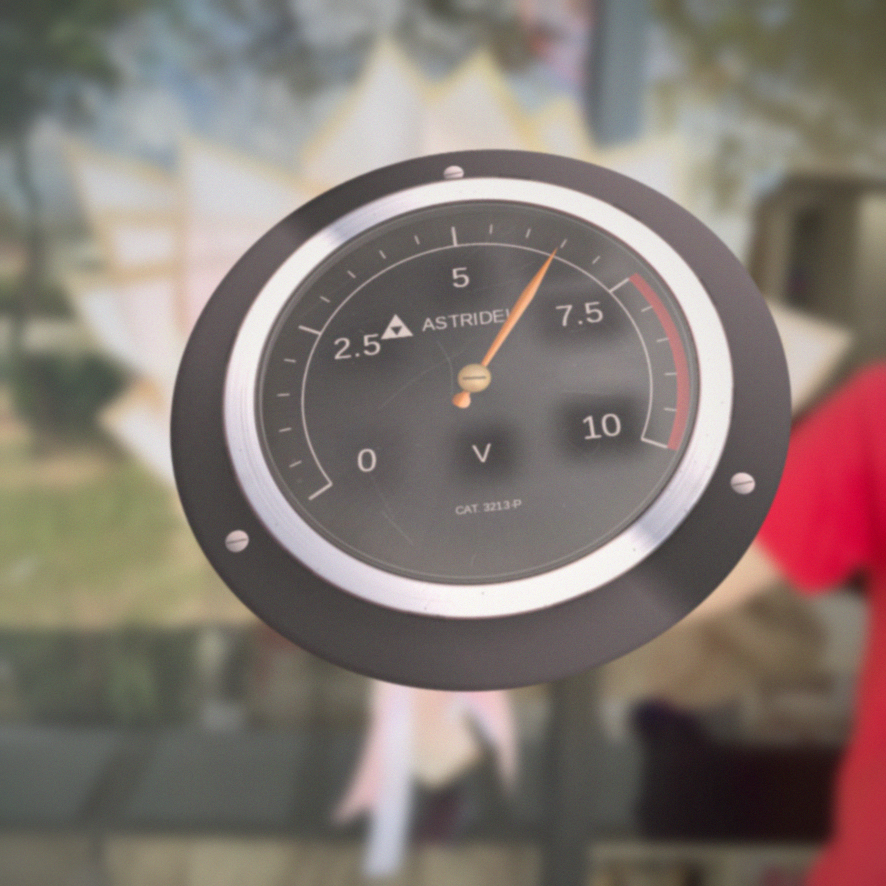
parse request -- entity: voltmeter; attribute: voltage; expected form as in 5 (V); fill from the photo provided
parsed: 6.5 (V)
